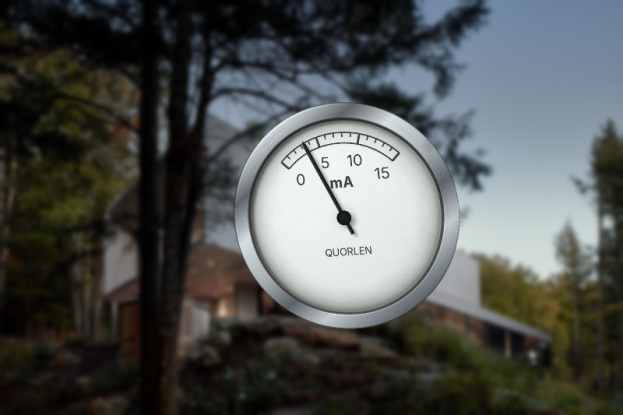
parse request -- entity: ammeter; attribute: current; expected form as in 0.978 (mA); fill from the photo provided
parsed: 3.5 (mA)
